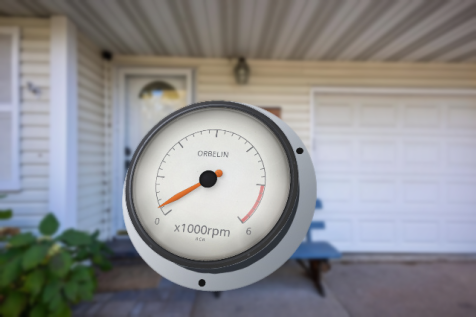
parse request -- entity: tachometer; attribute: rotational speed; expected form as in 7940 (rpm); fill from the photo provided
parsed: 200 (rpm)
